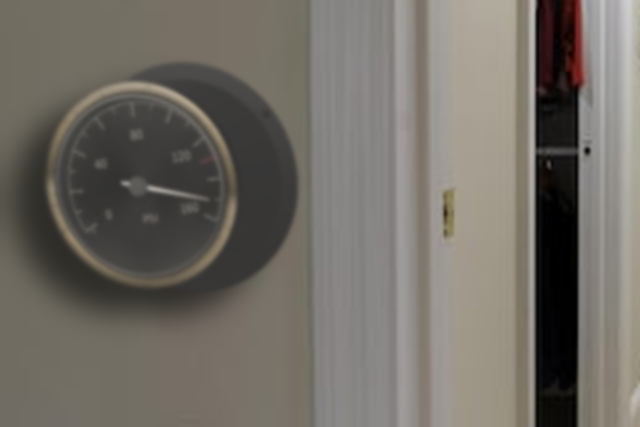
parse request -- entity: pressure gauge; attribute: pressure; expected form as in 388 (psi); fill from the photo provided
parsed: 150 (psi)
